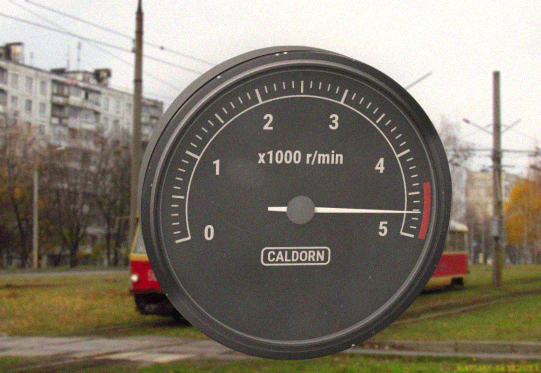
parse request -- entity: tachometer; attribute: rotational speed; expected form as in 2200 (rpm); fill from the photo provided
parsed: 4700 (rpm)
